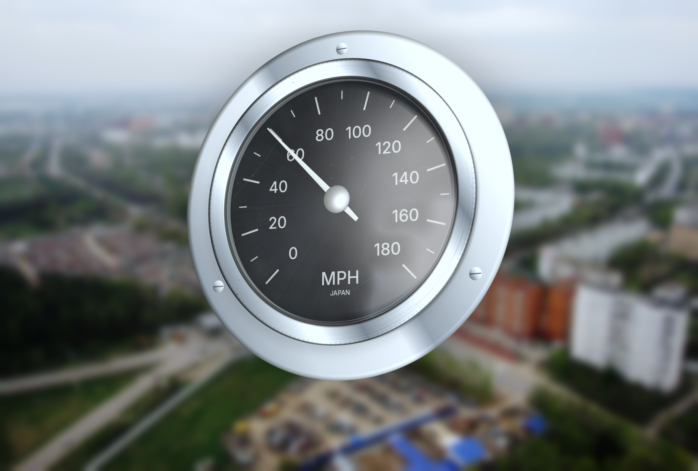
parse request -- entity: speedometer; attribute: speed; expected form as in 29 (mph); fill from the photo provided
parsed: 60 (mph)
